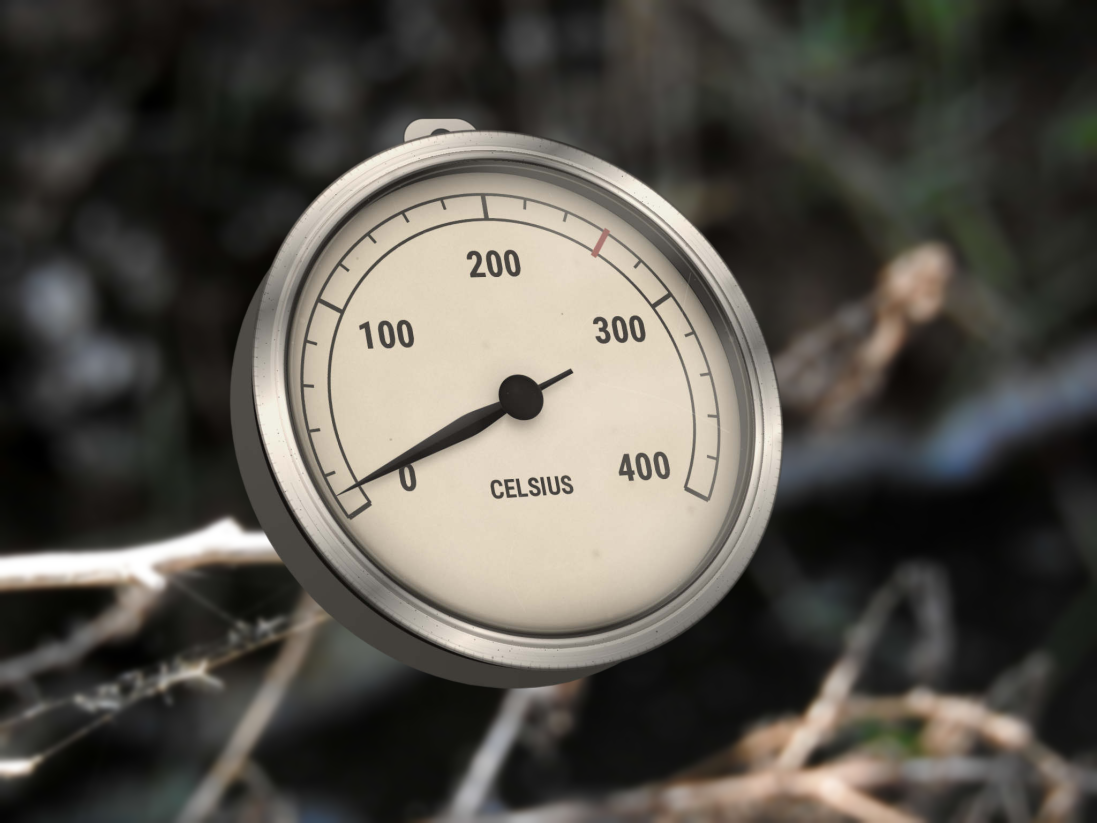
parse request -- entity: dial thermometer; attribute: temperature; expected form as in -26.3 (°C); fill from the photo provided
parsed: 10 (°C)
